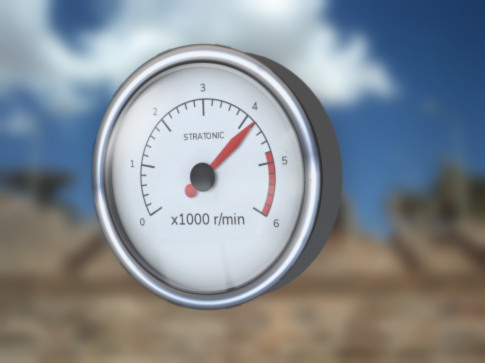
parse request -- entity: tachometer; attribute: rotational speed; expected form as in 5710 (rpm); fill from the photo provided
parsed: 4200 (rpm)
